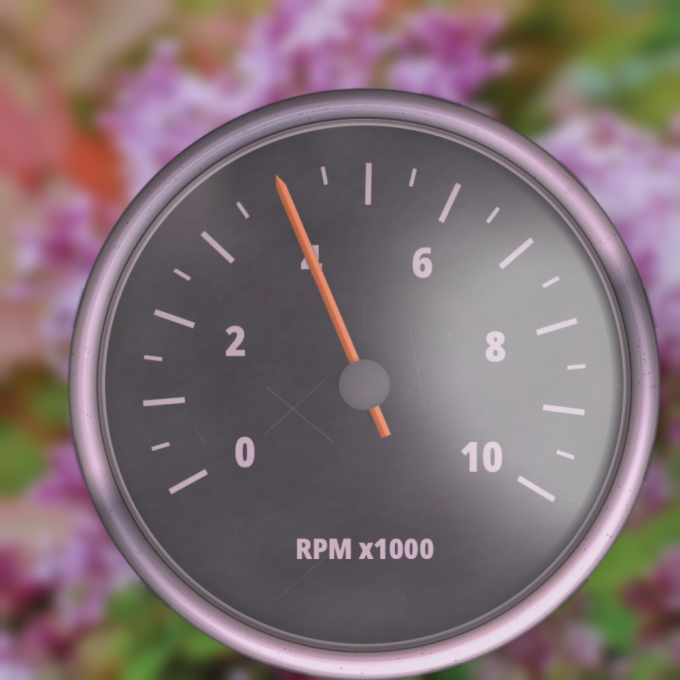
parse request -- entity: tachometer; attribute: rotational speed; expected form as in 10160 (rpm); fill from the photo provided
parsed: 4000 (rpm)
